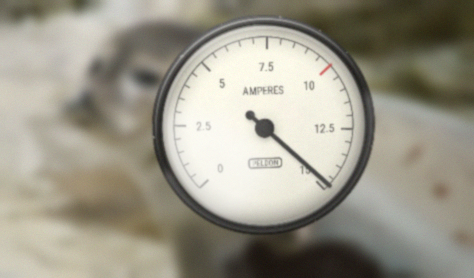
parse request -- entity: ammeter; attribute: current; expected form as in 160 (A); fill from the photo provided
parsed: 14.75 (A)
